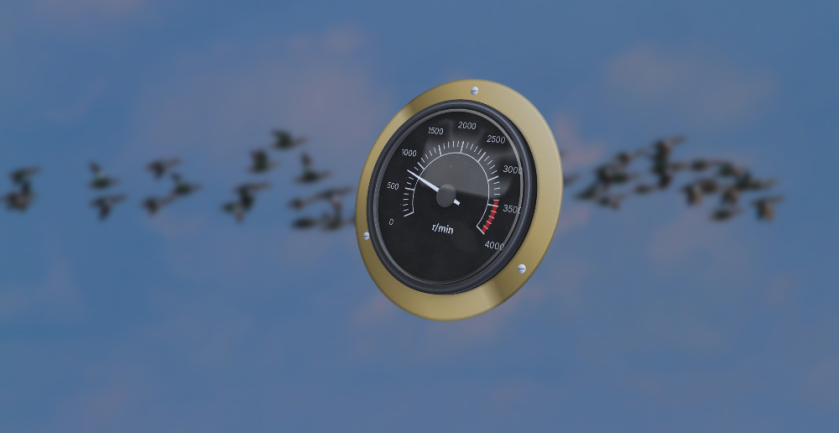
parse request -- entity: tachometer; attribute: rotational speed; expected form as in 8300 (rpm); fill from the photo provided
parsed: 800 (rpm)
